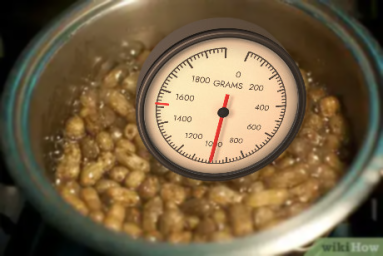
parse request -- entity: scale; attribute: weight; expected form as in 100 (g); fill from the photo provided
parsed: 1000 (g)
